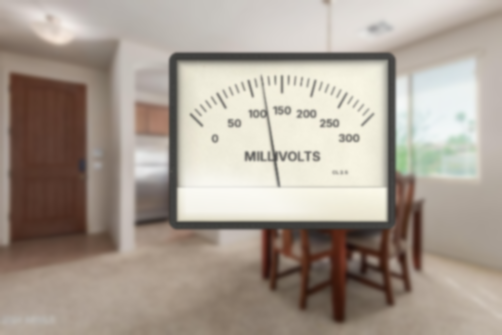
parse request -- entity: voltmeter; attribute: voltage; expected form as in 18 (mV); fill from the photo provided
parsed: 120 (mV)
